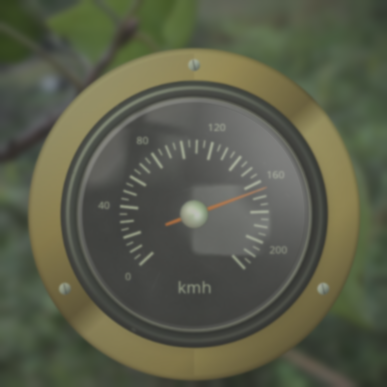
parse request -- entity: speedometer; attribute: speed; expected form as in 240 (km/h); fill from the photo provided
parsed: 165 (km/h)
